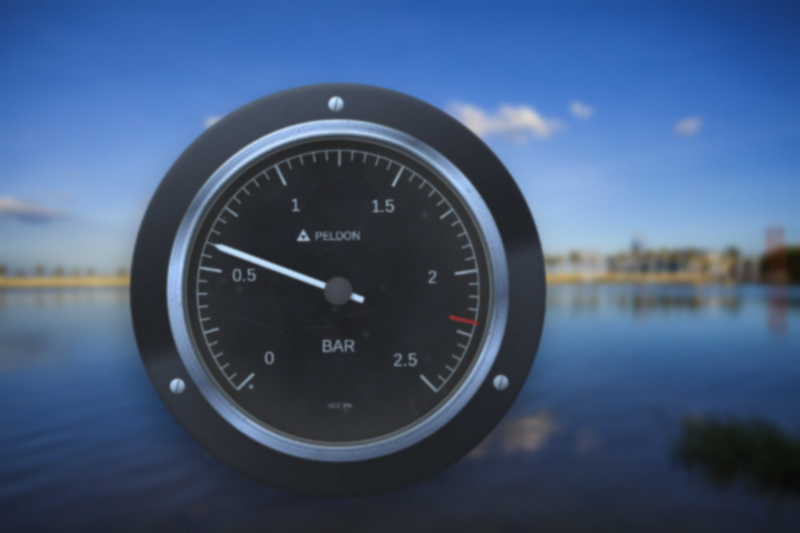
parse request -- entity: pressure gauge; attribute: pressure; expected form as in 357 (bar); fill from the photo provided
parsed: 0.6 (bar)
